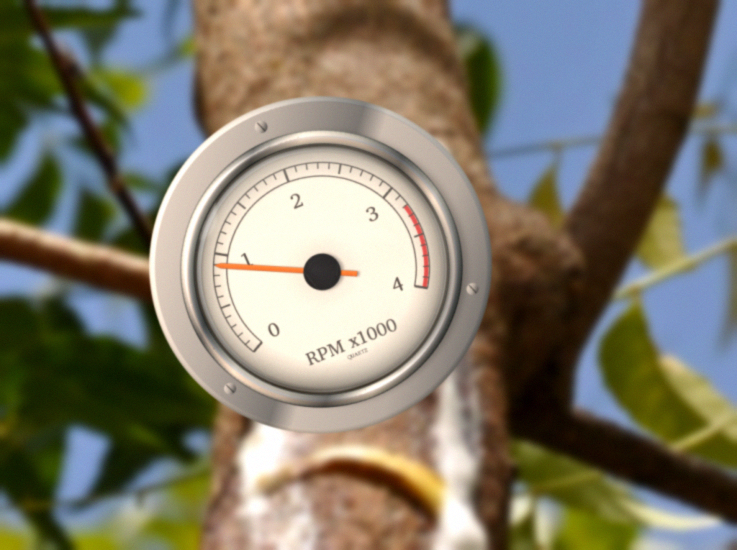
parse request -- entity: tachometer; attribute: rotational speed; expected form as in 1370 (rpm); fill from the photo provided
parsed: 900 (rpm)
